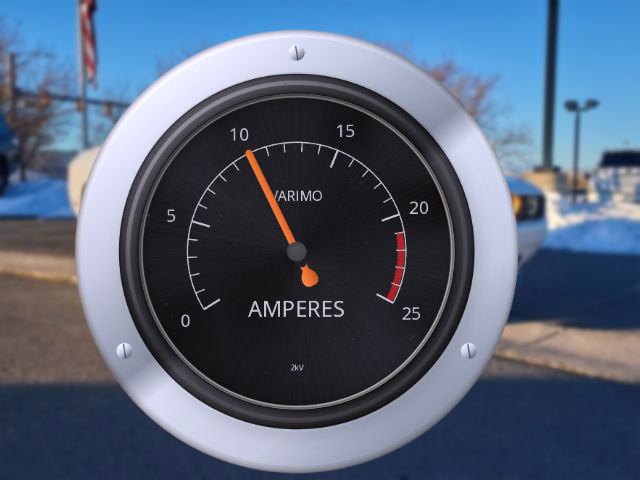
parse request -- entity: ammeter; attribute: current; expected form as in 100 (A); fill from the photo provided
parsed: 10 (A)
